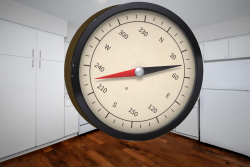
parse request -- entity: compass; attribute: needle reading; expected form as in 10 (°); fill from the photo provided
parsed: 225 (°)
